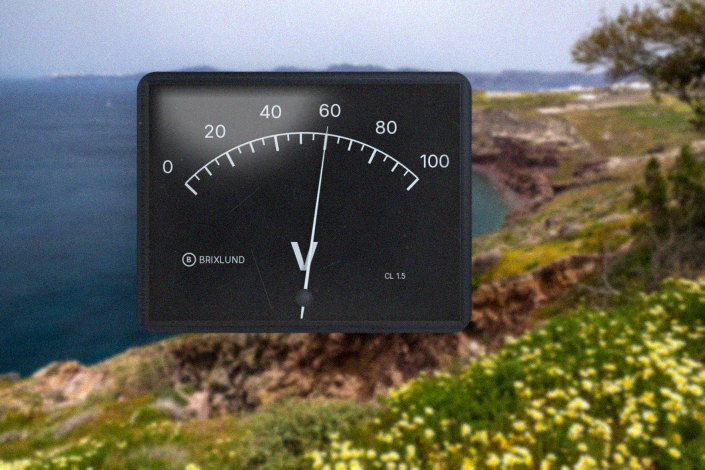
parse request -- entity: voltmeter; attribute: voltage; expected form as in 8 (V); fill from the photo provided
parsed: 60 (V)
